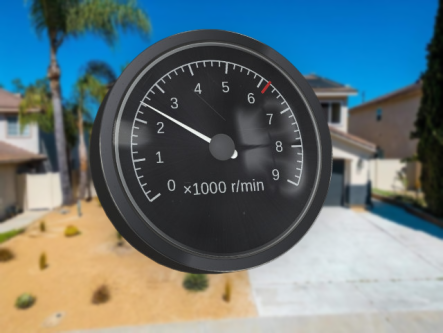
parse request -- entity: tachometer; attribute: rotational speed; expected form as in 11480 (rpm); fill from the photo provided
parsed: 2400 (rpm)
